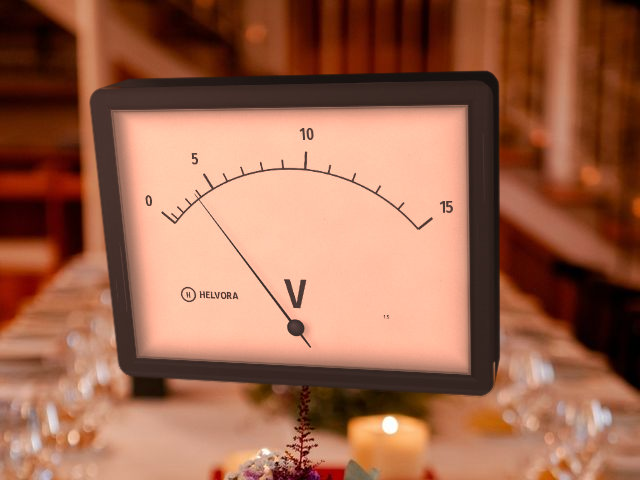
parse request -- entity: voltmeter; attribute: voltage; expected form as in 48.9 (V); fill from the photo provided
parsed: 4 (V)
